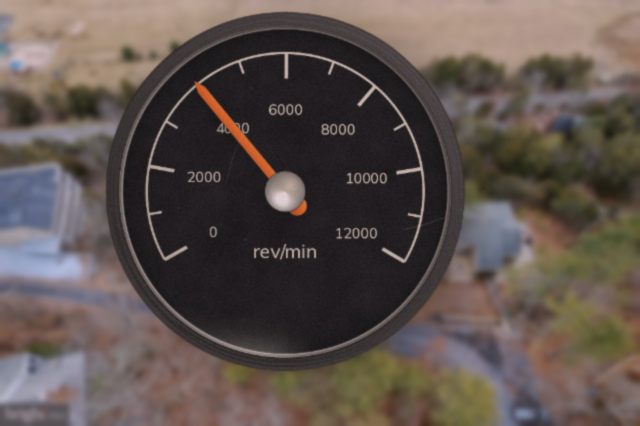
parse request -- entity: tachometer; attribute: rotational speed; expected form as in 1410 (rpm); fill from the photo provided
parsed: 4000 (rpm)
